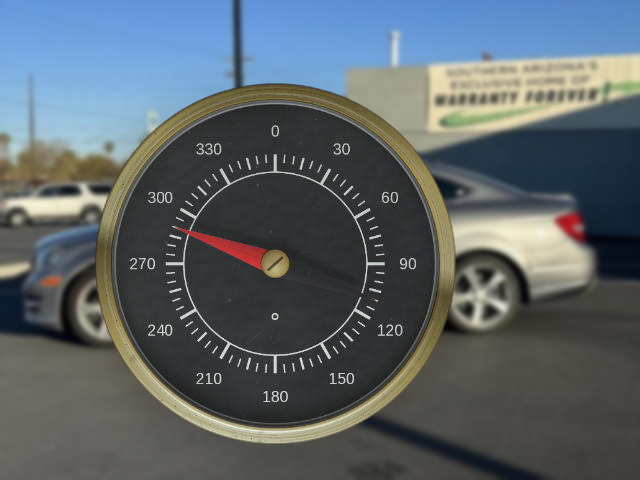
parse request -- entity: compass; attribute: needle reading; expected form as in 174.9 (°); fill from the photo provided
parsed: 290 (°)
